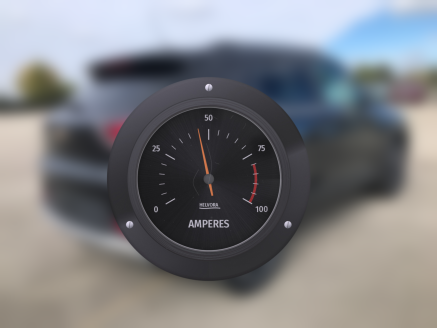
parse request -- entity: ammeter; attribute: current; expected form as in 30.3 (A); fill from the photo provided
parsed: 45 (A)
